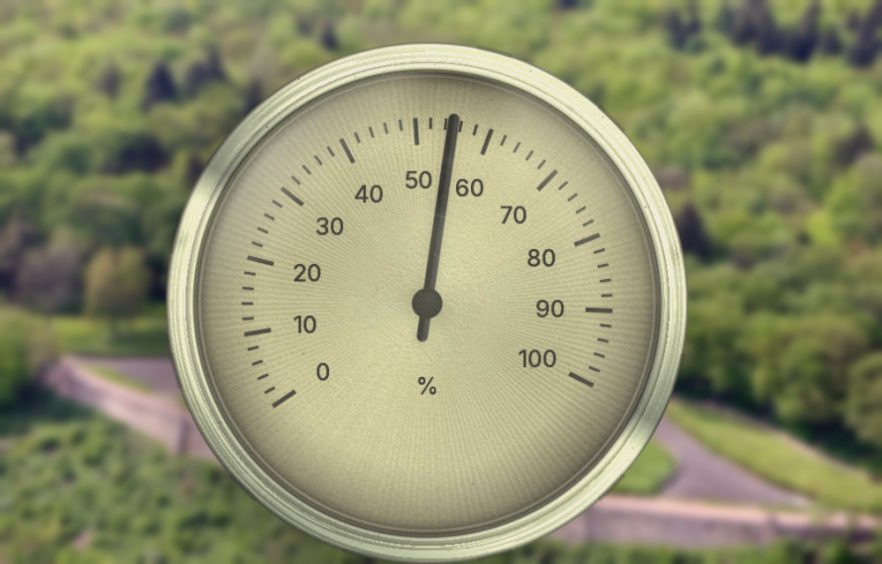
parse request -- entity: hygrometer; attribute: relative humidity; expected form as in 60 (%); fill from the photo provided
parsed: 55 (%)
